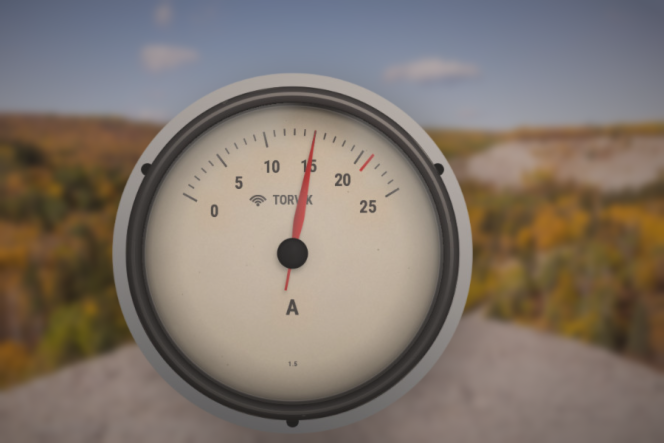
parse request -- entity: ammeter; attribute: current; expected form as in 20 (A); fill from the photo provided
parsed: 15 (A)
